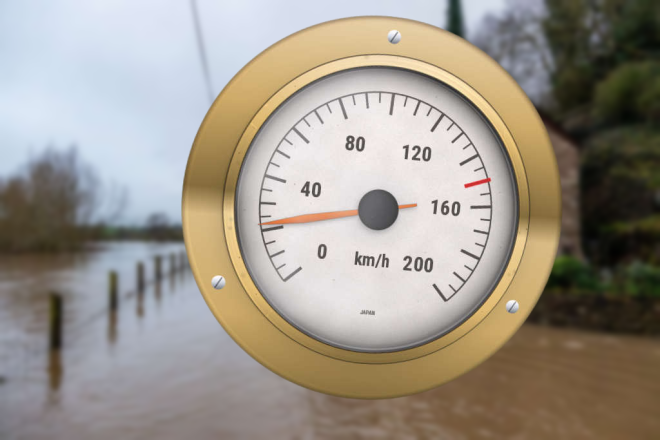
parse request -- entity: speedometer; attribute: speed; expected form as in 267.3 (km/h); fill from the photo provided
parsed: 22.5 (km/h)
